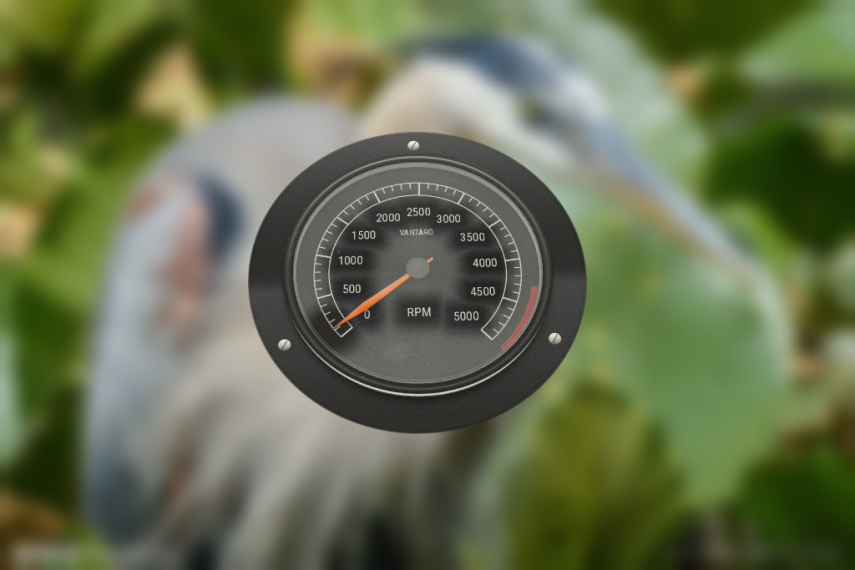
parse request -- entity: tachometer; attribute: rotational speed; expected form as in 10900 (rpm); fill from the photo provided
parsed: 100 (rpm)
